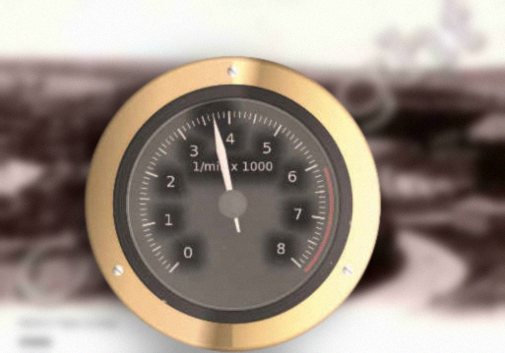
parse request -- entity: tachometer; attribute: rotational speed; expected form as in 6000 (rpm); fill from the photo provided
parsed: 3700 (rpm)
